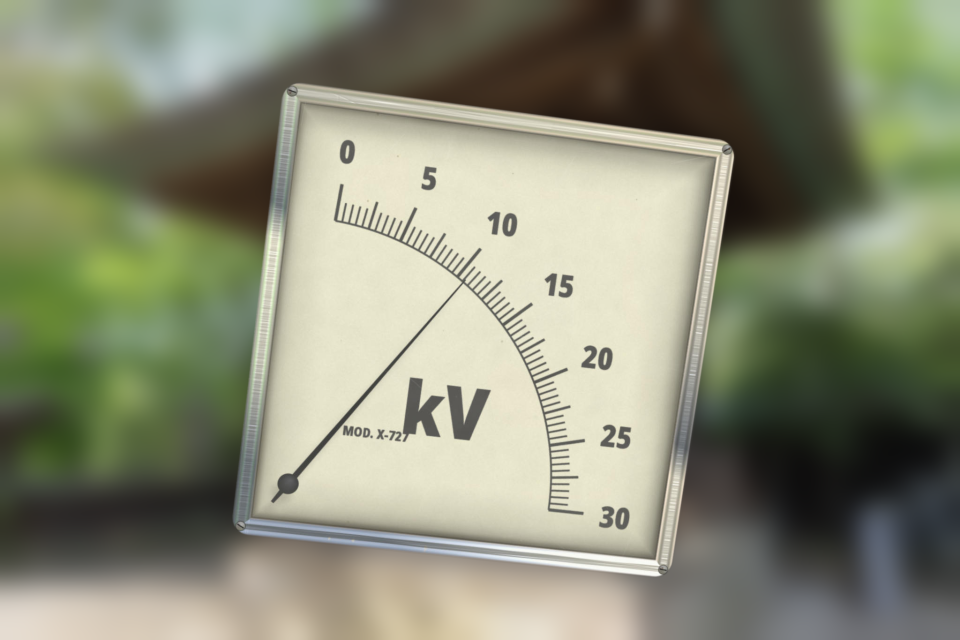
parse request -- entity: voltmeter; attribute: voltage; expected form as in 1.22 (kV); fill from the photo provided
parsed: 10.5 (kV)
